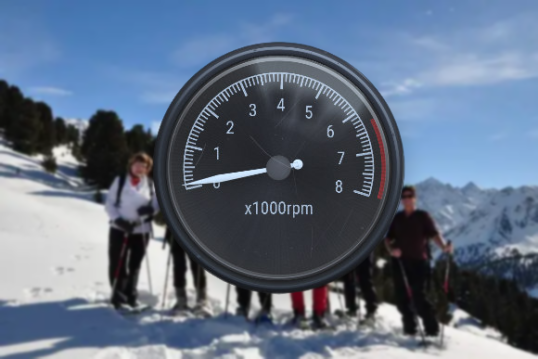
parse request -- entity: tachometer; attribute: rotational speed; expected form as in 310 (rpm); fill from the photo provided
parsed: 100 (rpm)
